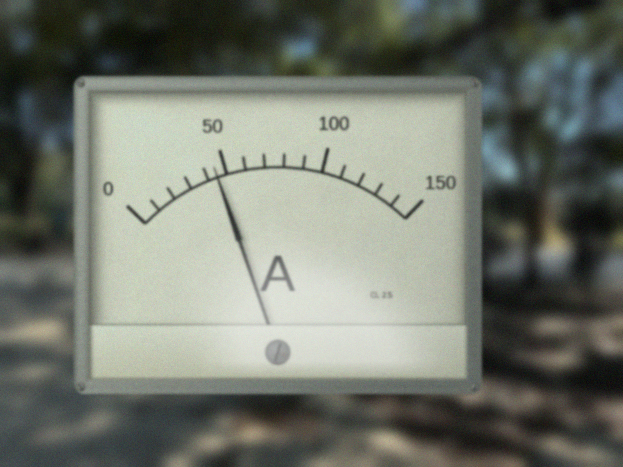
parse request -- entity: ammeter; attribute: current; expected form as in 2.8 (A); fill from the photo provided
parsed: 45 (A)
